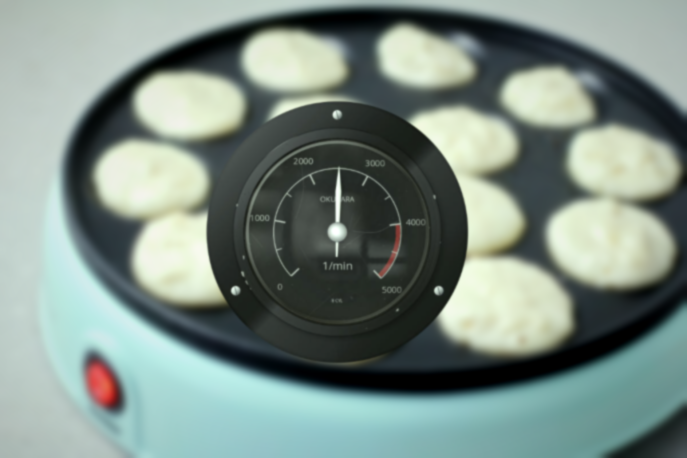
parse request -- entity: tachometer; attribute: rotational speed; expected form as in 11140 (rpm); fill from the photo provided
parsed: 2500 (rpm)
